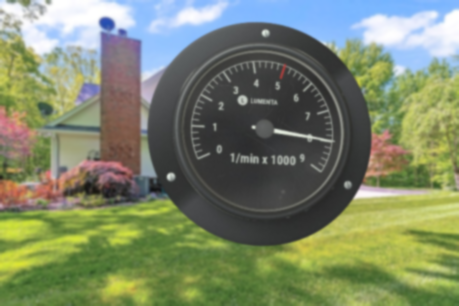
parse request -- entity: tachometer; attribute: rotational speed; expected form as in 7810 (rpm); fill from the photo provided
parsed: 8000 (rpm)
